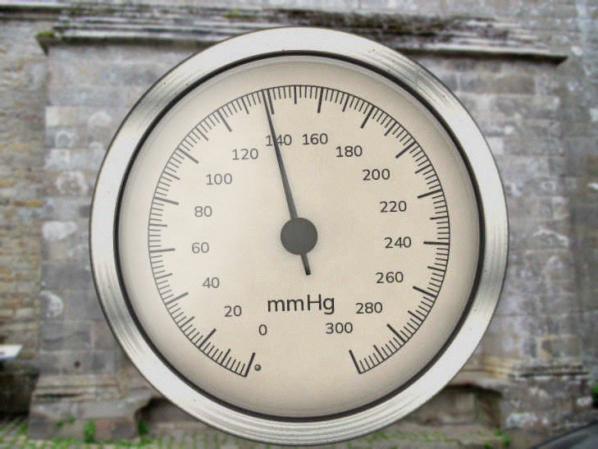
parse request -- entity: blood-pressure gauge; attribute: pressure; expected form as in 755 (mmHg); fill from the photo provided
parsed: 138 (mmHg)
